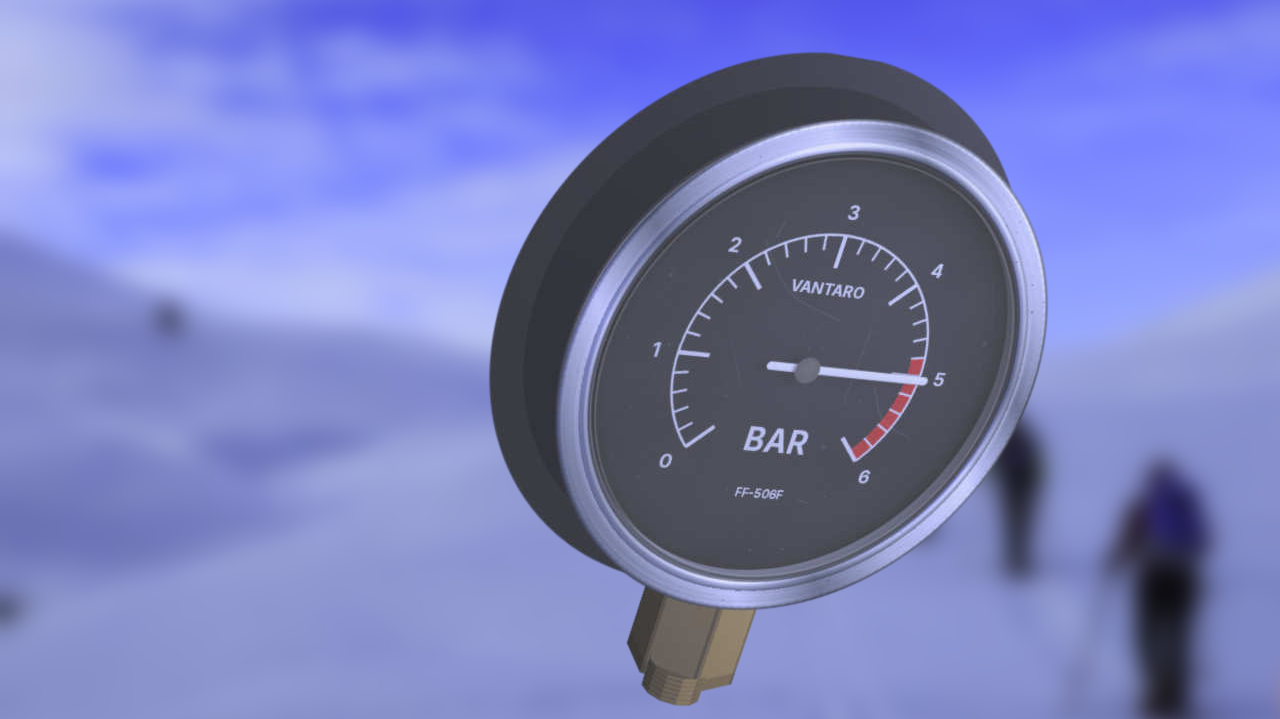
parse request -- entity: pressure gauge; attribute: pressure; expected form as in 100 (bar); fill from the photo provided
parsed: 5 (bar)
